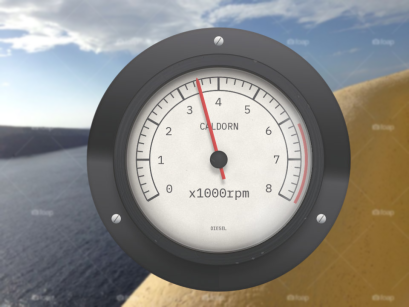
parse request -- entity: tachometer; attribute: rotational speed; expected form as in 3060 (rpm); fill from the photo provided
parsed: 3500 (rpm)
